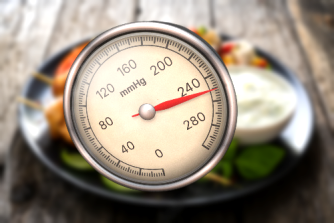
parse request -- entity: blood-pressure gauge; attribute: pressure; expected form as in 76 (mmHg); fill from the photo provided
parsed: 250 (mmHg)
